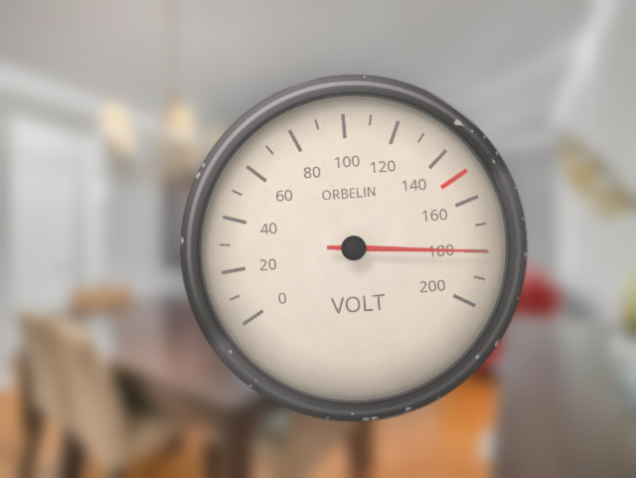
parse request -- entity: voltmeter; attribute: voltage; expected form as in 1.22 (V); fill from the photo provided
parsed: 180 (V)
